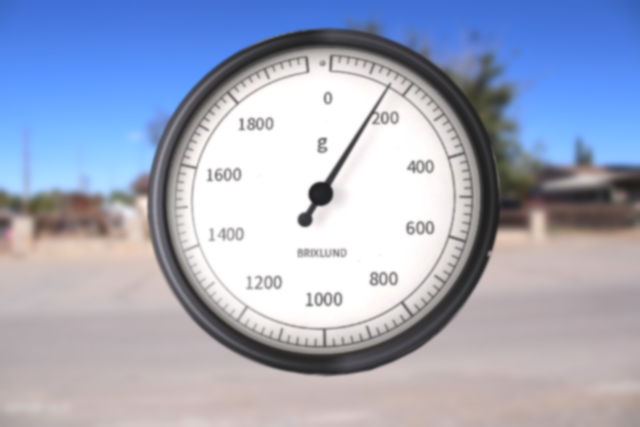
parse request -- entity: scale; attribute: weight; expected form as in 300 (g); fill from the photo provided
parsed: 160 (g)
